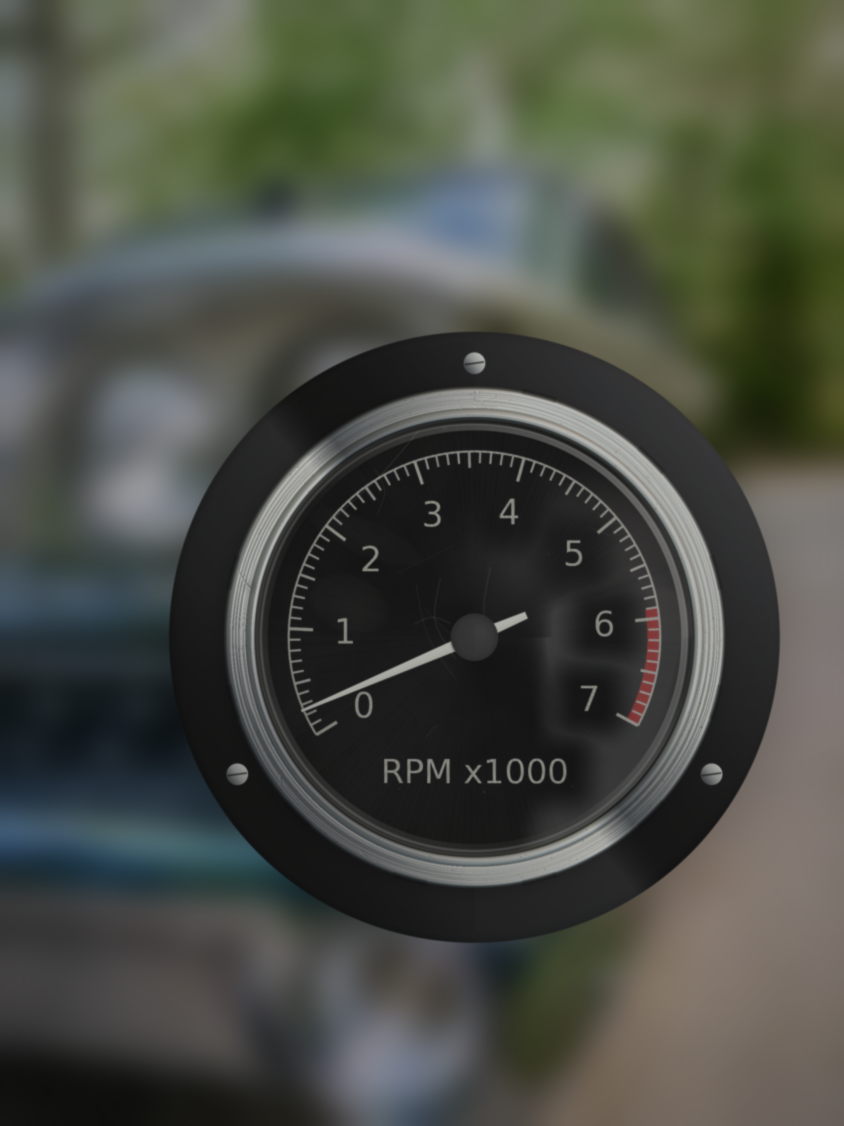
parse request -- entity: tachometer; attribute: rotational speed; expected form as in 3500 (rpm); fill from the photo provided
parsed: 250 (rpm)
